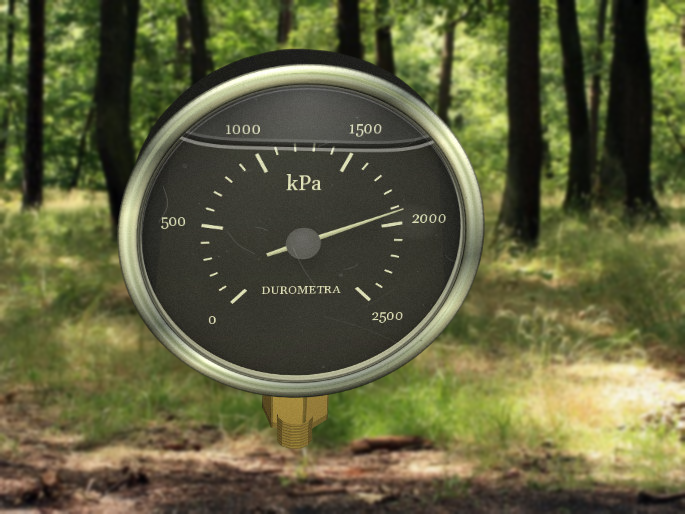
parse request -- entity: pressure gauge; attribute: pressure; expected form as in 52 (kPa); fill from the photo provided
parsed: 1900 (kPa)
